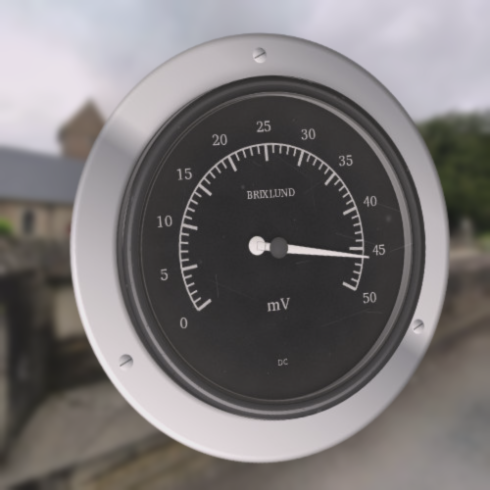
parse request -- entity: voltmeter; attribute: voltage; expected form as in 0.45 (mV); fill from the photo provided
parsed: 46 (mV)
